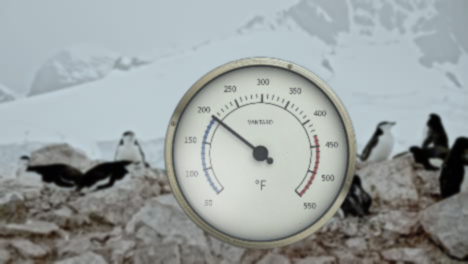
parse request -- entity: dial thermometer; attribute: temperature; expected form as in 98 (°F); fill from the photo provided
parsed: 200 (°F)
